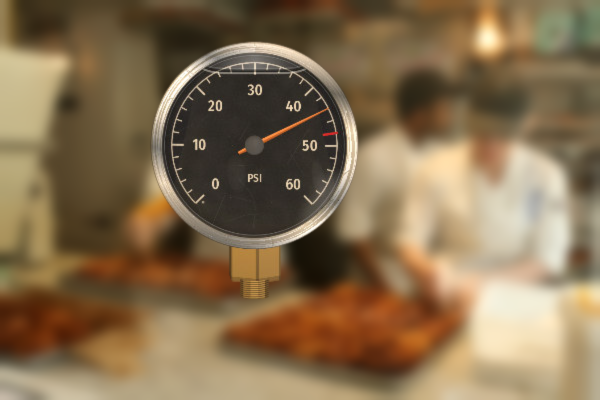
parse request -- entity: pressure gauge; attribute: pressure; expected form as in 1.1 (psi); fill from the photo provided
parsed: 44 (psi)
